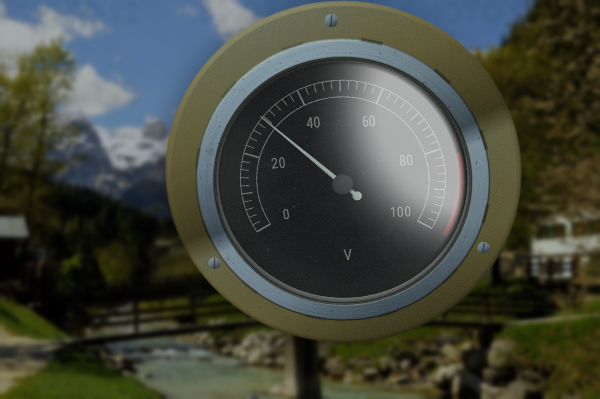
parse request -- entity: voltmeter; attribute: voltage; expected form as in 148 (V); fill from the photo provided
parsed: 30 (V)
